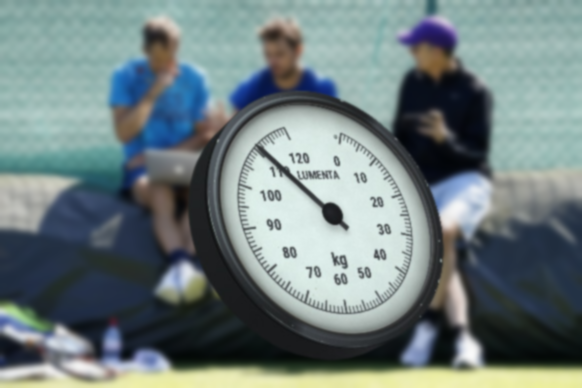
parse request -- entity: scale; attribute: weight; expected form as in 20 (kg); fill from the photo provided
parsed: 110 (kg)
